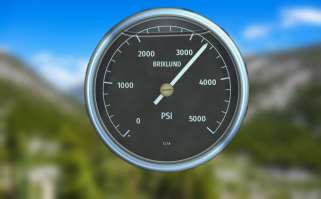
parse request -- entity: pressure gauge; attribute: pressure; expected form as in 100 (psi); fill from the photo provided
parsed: 3300 (psi)
